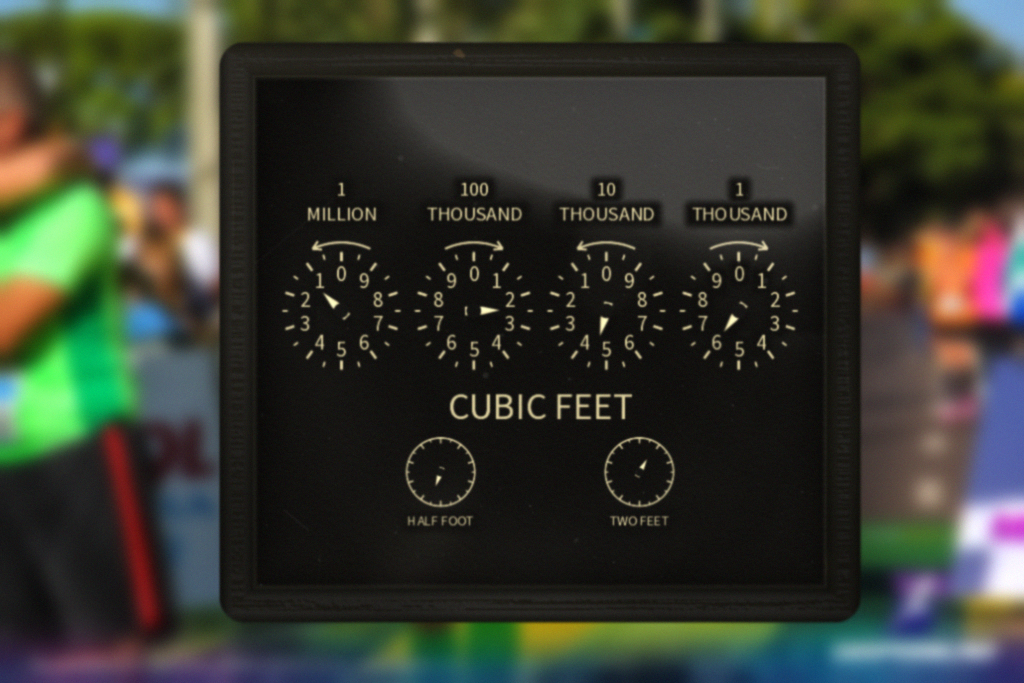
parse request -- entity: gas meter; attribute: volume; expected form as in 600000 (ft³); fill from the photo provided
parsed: 124600 (ft³)
